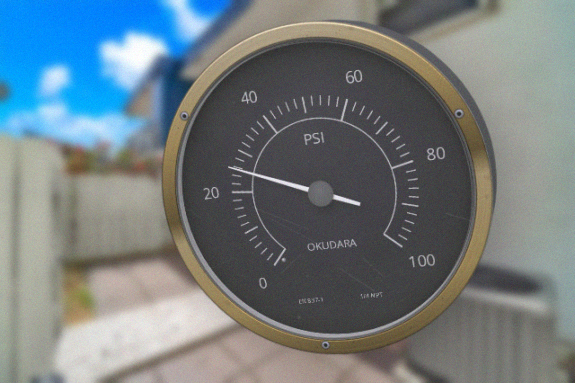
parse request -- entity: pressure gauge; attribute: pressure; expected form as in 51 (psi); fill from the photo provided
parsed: 26 (psi)
